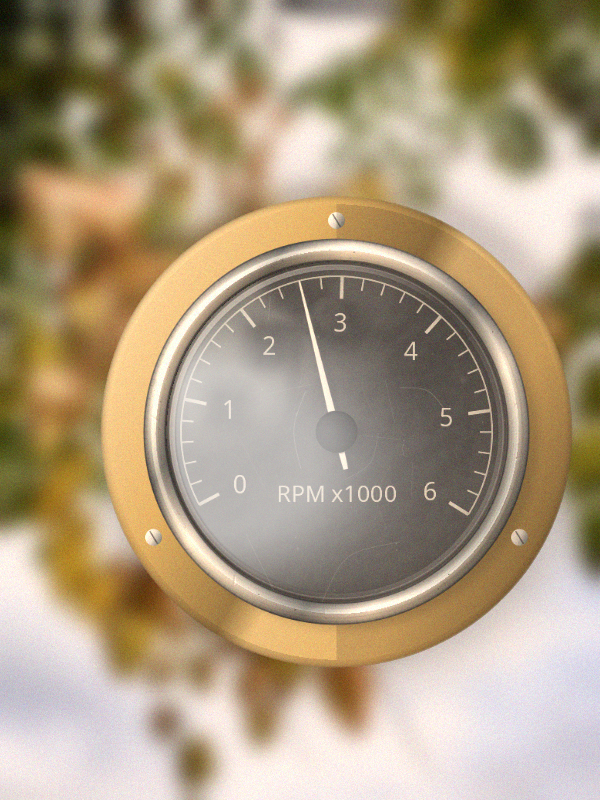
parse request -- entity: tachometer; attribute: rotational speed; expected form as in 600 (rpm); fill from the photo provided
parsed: 2600 (rpm)
